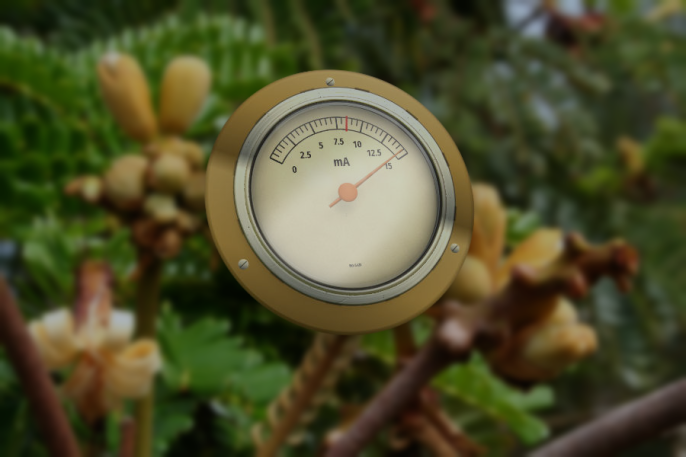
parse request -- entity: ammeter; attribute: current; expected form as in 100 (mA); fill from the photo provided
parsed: 14.5 (mA)
